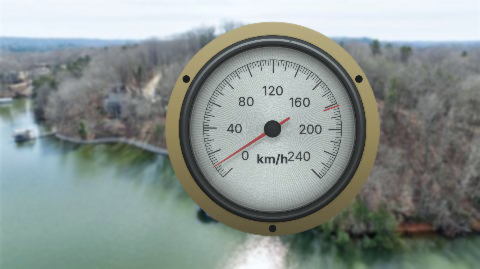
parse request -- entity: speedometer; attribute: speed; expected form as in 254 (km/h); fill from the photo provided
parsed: 10 (km/h)
